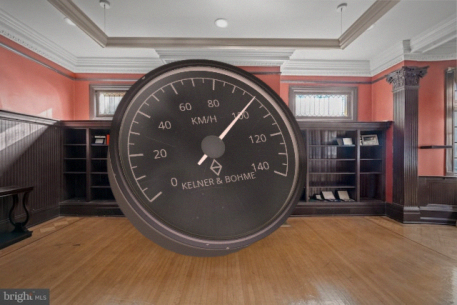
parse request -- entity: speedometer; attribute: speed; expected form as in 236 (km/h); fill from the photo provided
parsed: 100 (km/h)
